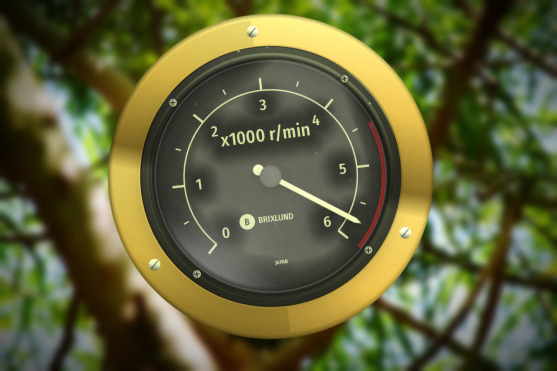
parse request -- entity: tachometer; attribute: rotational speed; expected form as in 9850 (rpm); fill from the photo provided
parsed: 5750 (rpm)
